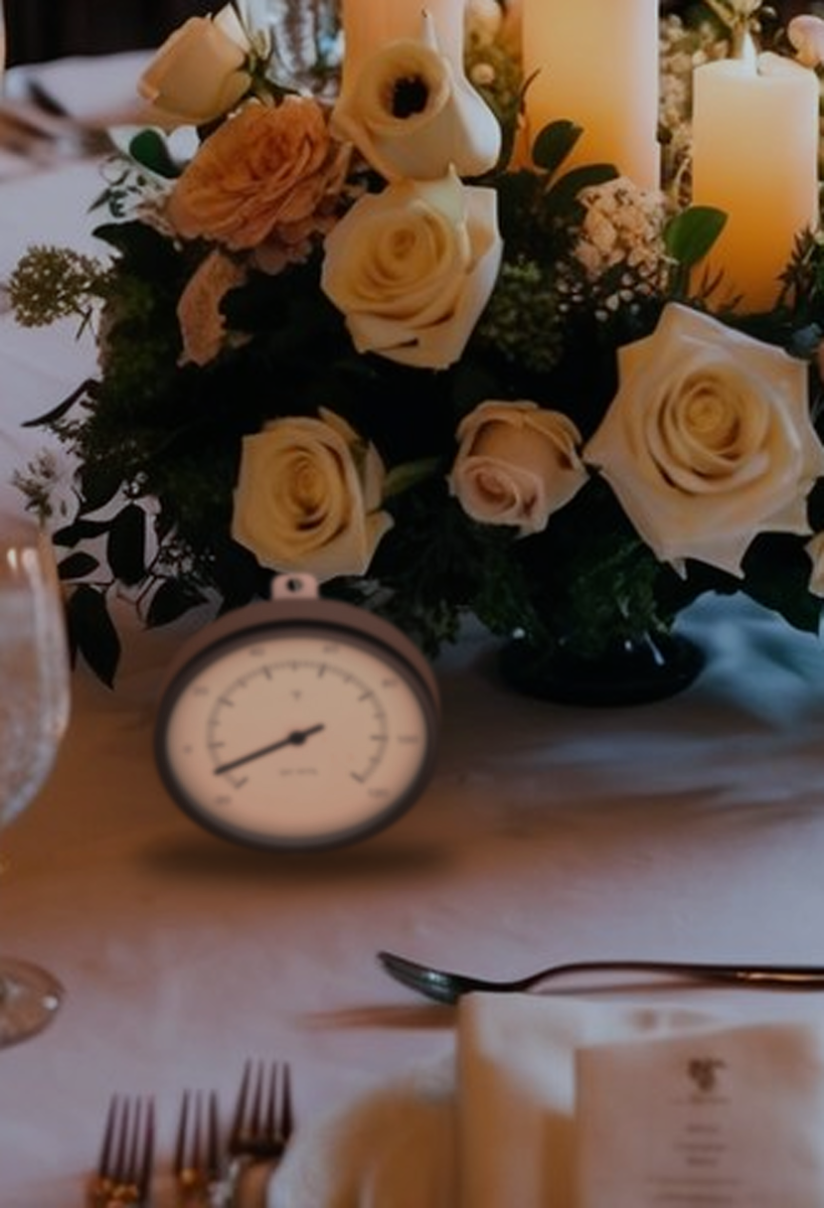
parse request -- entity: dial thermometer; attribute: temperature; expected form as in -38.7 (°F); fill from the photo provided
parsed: -10 (°F)
